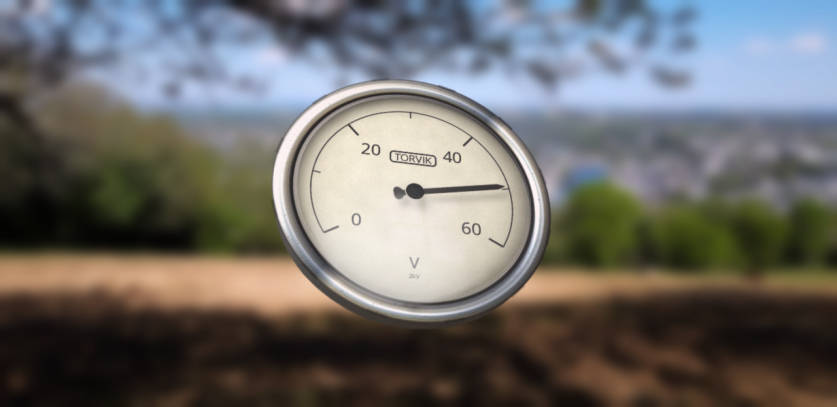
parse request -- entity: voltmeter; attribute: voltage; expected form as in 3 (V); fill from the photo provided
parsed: 50 (V)
